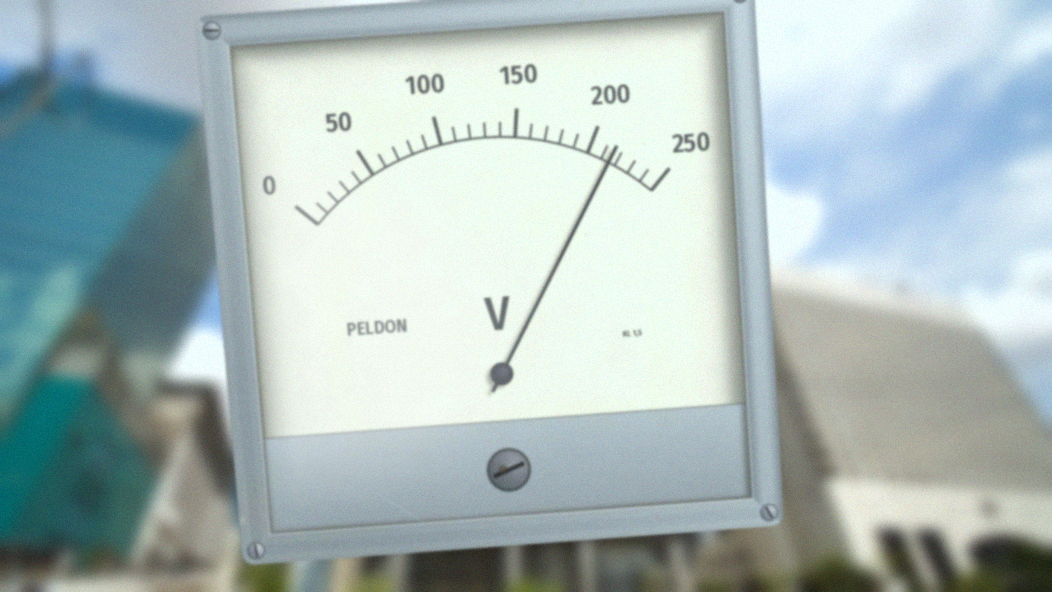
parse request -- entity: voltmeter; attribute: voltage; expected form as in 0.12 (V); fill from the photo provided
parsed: 215 (V)
